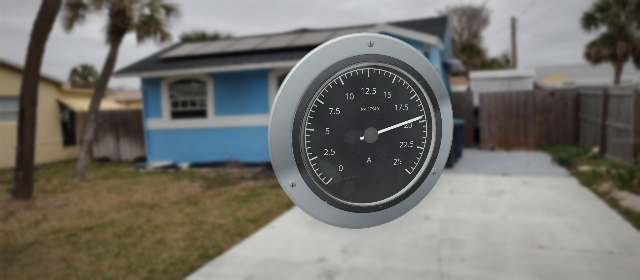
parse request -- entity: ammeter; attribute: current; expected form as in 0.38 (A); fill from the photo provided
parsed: 19.5 (A)
